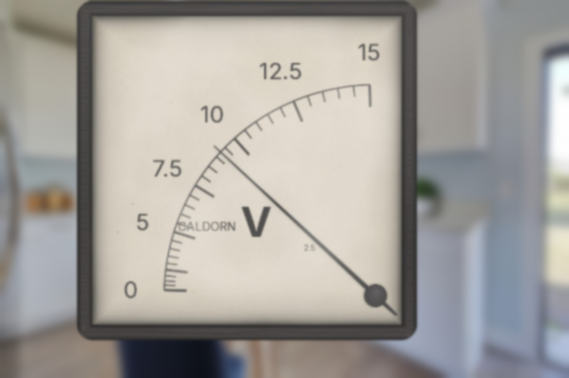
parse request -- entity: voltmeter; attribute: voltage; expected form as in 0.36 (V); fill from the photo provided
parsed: 9.25 (V)
